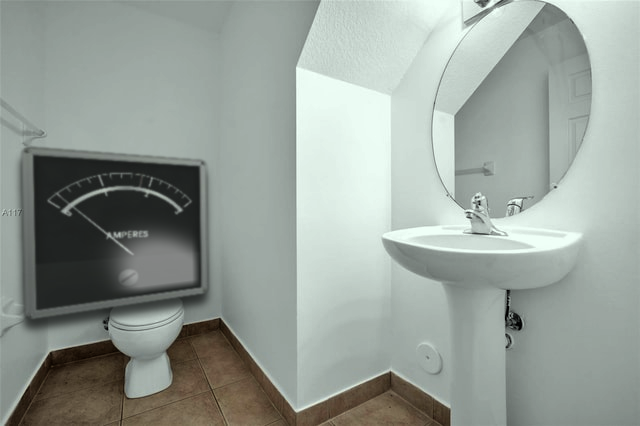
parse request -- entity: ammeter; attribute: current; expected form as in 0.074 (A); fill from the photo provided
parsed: 0.2 (A)
